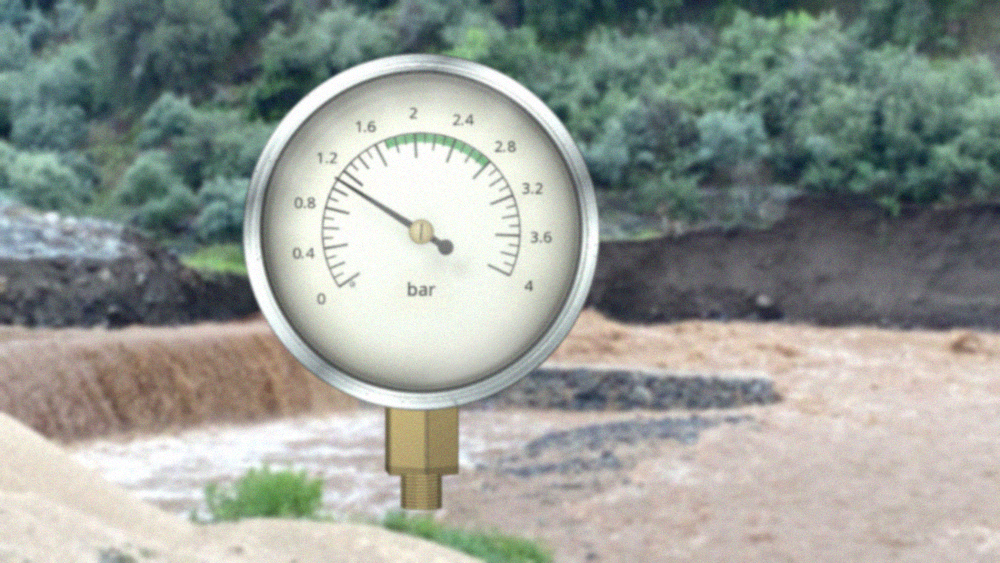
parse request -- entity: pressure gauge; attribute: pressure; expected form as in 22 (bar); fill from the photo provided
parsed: 1.1 (bar)
